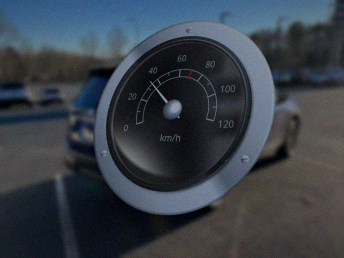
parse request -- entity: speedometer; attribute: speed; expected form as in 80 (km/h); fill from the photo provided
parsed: 35 (km/h)
